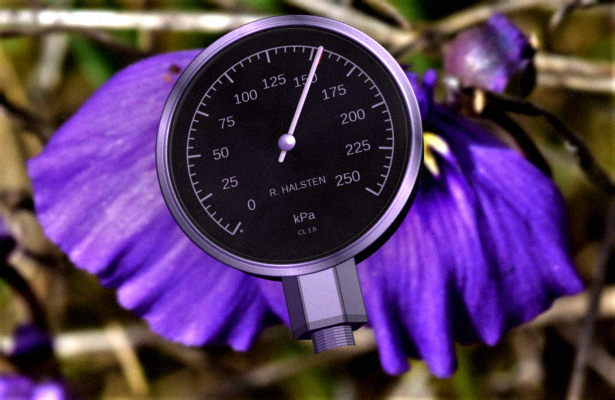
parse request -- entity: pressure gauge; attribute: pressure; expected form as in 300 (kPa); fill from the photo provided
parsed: 155 (kPa)
